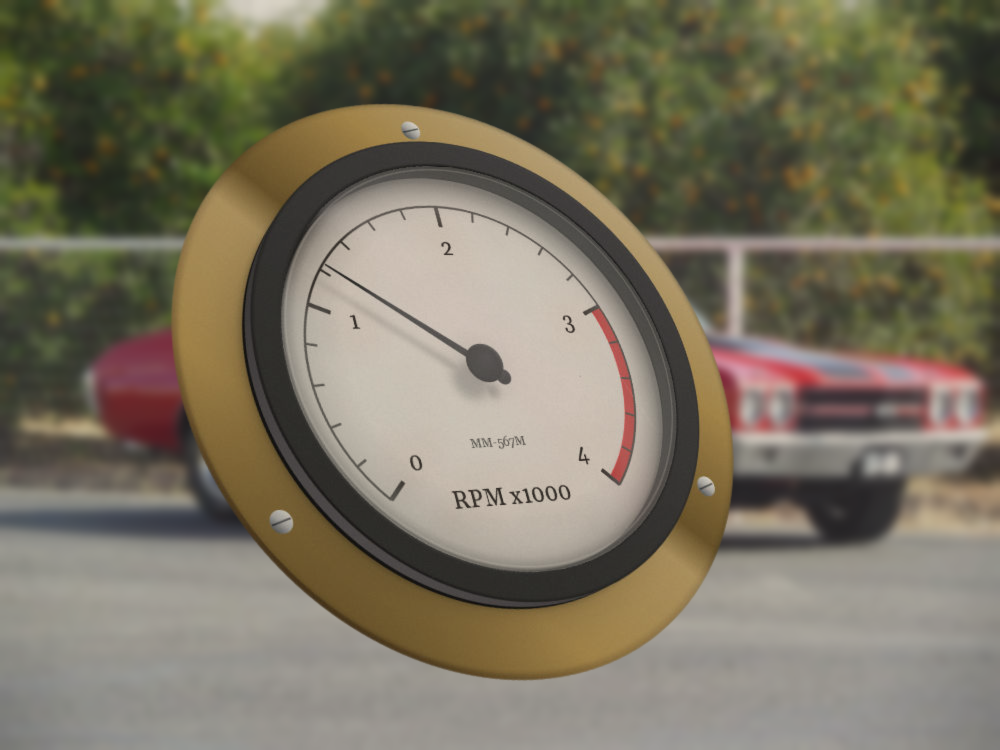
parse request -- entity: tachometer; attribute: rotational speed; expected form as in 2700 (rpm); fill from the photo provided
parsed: 1200 (rpm)
